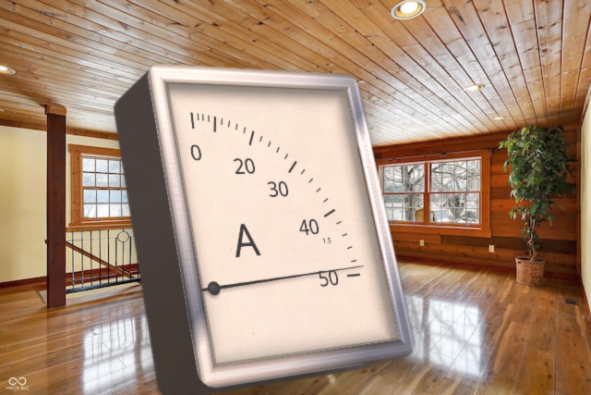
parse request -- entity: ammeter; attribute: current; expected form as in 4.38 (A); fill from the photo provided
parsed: 49 (A)
